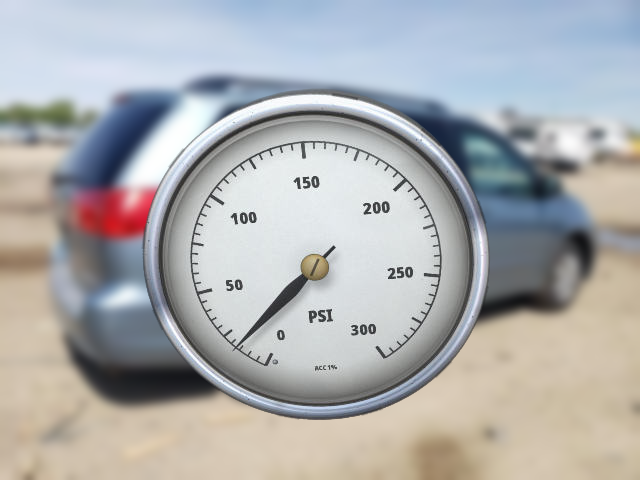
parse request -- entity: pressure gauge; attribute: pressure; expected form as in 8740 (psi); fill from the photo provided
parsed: 17.5 (psi)
